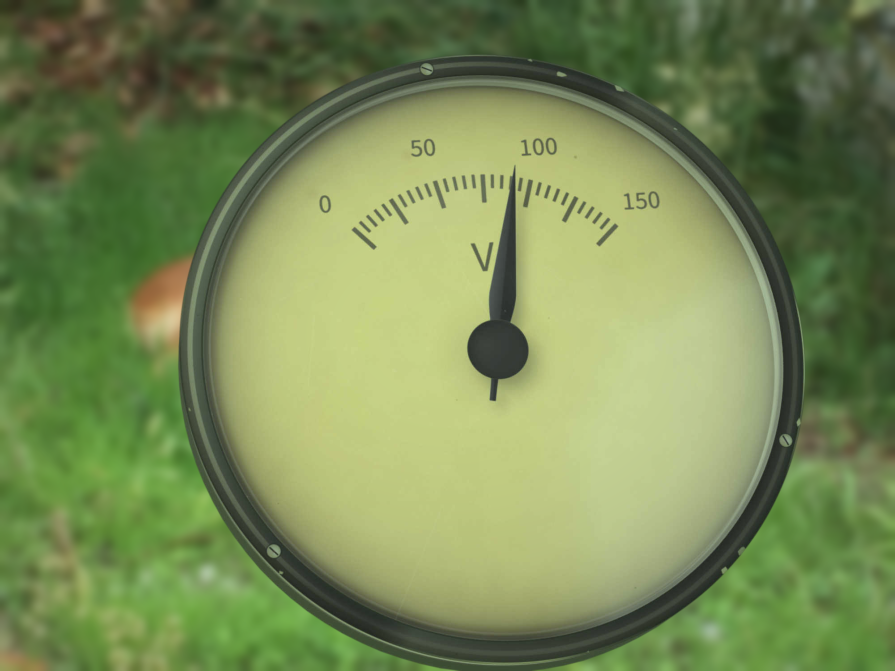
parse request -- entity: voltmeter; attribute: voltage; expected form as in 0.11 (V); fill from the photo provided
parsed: 90 (V)
